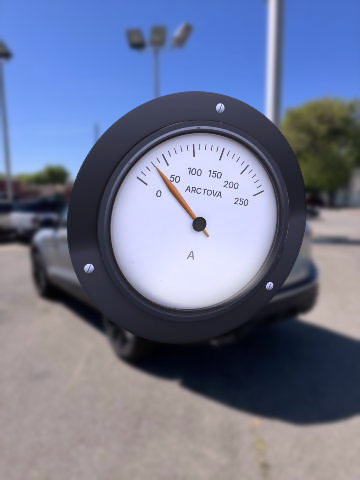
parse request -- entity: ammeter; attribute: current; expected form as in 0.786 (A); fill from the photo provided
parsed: 30 (A)
